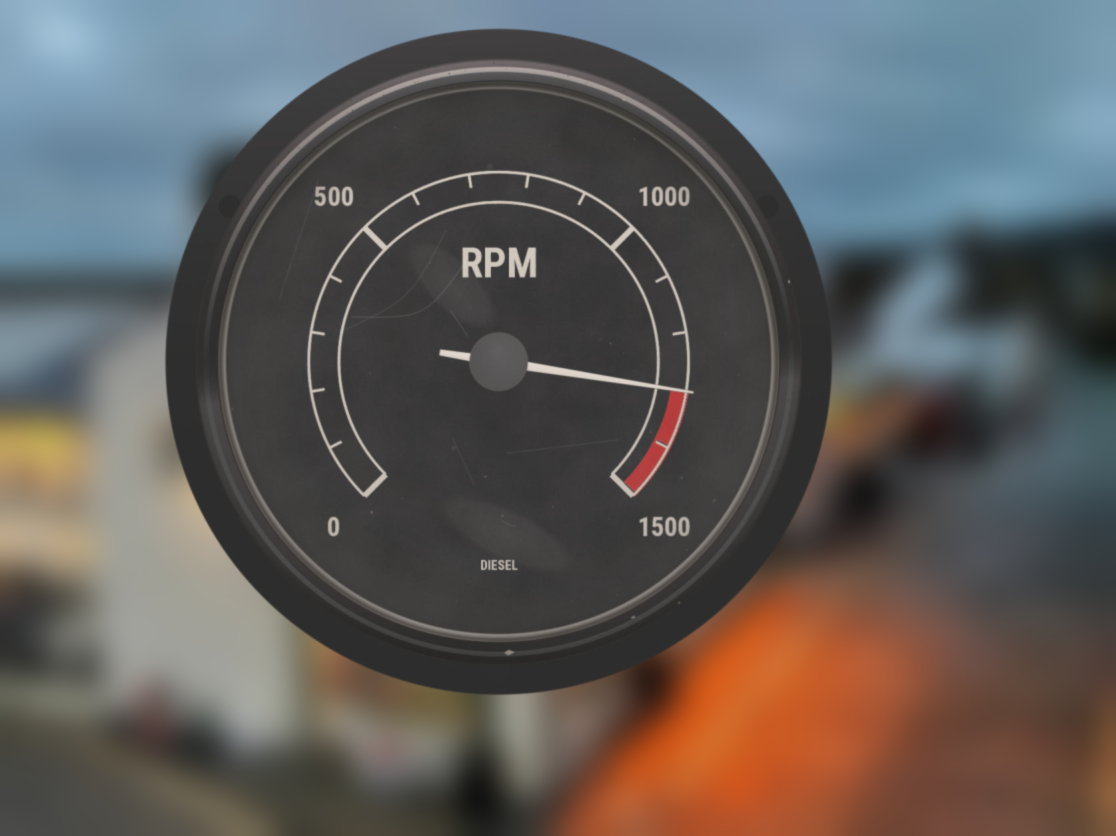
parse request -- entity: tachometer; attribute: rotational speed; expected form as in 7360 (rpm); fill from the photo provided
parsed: 1300 (rpm)
